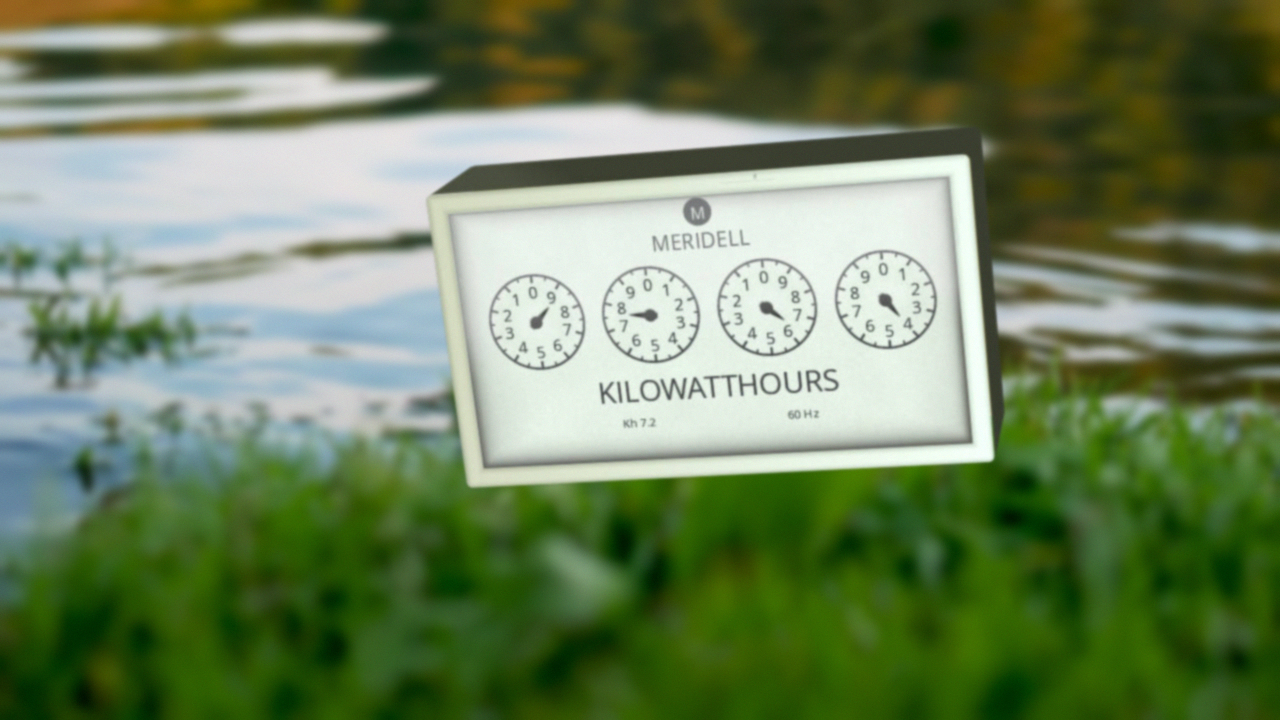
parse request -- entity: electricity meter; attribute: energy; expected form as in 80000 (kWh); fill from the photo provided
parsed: 8764 (kWh)
